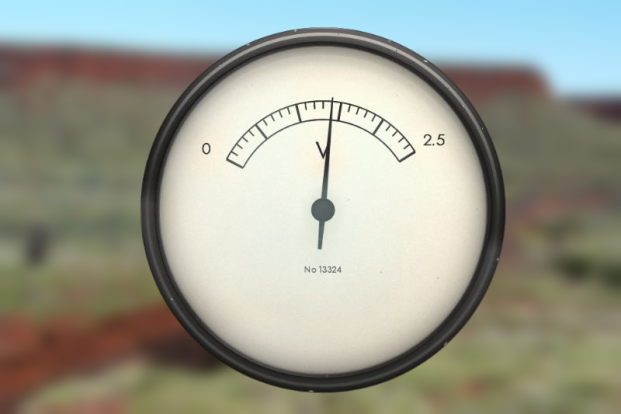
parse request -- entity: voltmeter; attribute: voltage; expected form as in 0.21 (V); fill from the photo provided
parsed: 1.4 (V)
